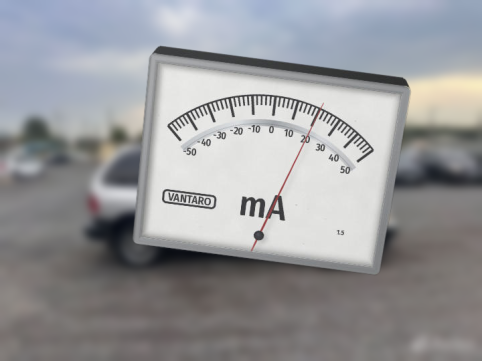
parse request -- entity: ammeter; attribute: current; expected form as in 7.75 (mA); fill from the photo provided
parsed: 20 (mA)
